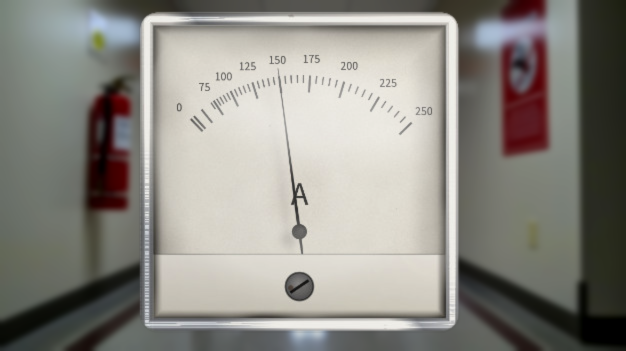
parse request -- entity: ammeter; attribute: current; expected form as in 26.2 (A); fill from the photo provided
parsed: 150 (A)
